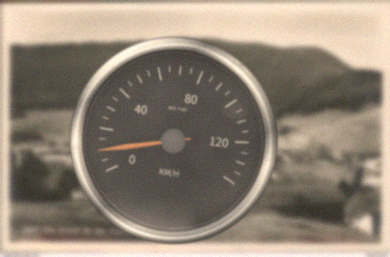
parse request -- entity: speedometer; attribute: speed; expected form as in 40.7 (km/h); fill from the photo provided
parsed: 10 (km/h)
